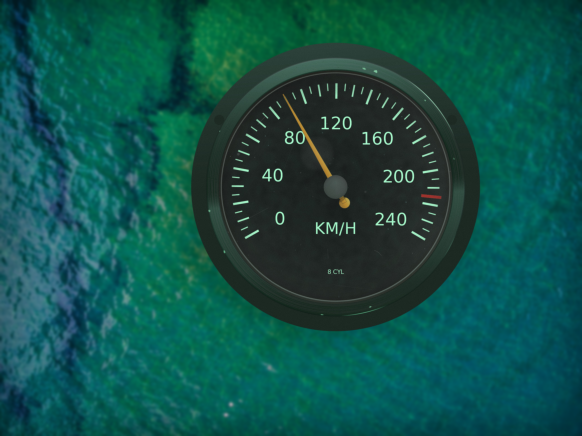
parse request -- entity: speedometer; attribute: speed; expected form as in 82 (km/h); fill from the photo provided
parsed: 90 (km/h)
